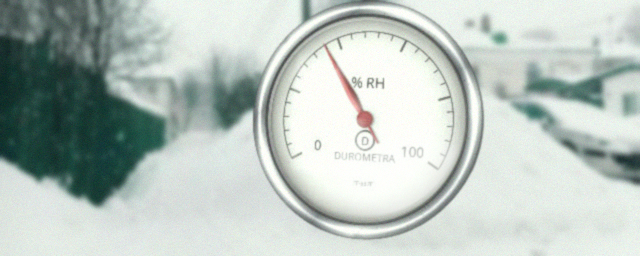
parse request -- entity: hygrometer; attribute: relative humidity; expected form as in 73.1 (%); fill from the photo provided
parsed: 36 (%)
